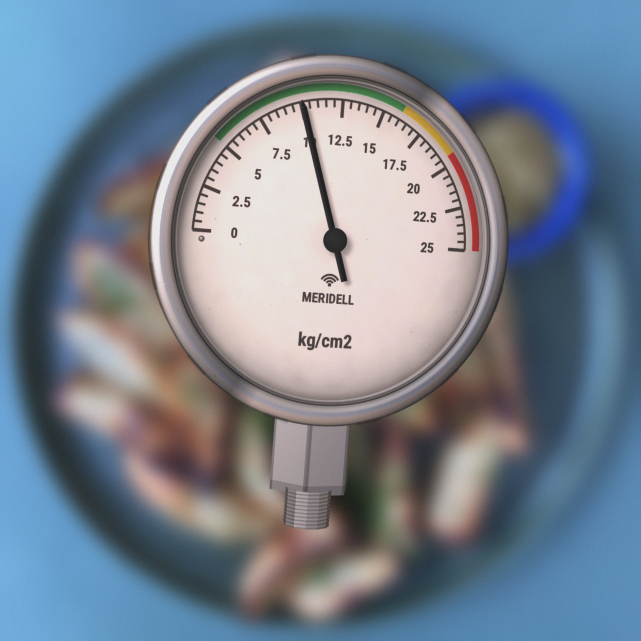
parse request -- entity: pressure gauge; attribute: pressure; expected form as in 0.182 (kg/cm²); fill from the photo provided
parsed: 10 (kg/cm²)
